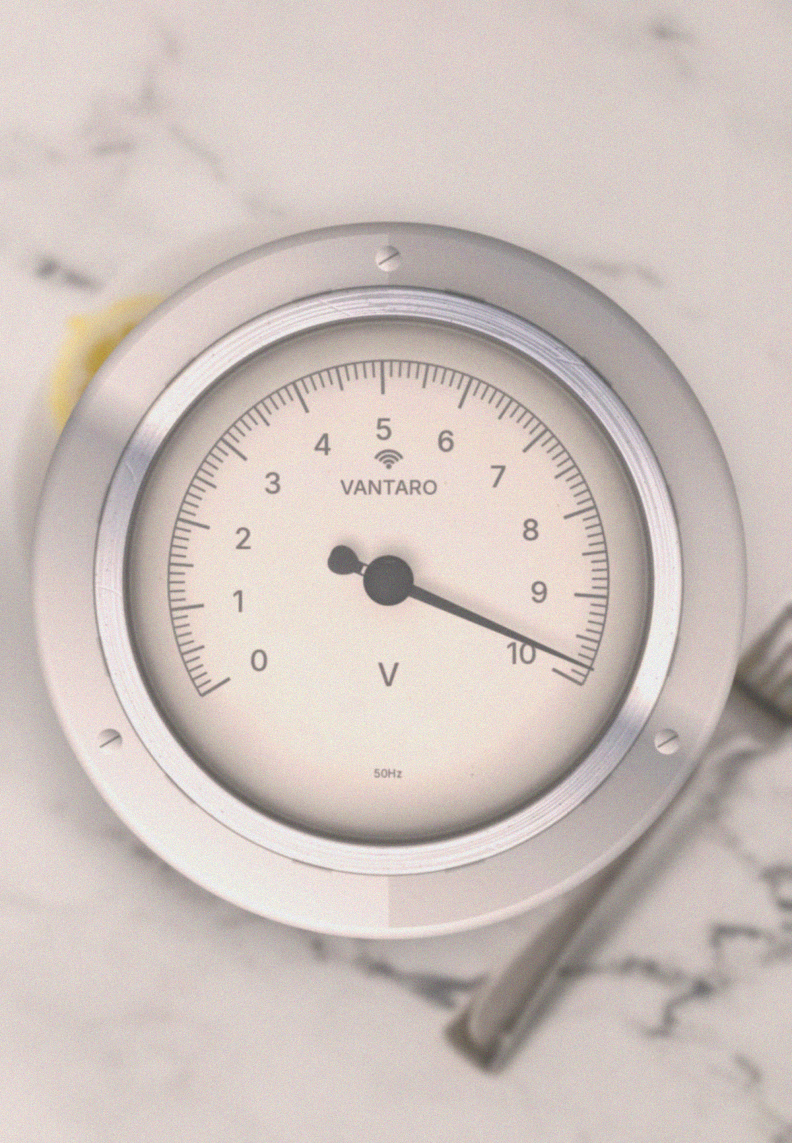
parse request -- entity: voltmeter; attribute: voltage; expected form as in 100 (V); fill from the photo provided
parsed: 9.8 (V)
